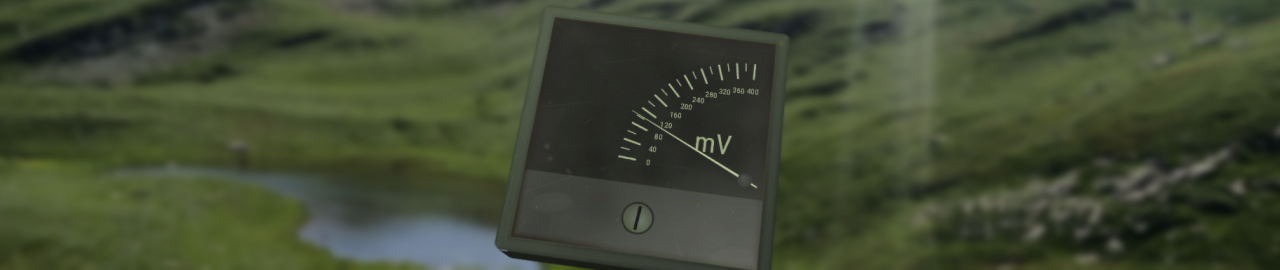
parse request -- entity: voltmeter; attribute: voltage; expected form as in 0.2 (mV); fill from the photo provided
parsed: 100 (mV)
